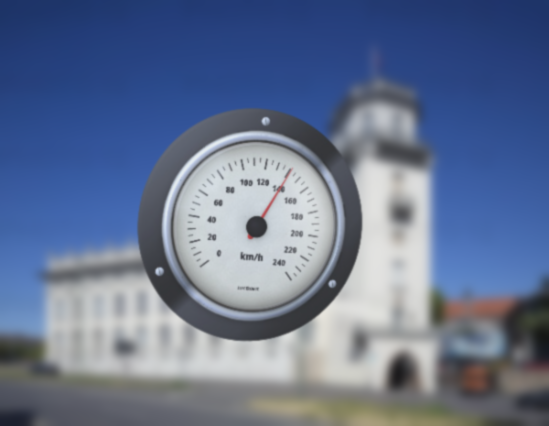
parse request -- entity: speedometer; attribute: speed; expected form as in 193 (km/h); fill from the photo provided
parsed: 140 (km/h)
